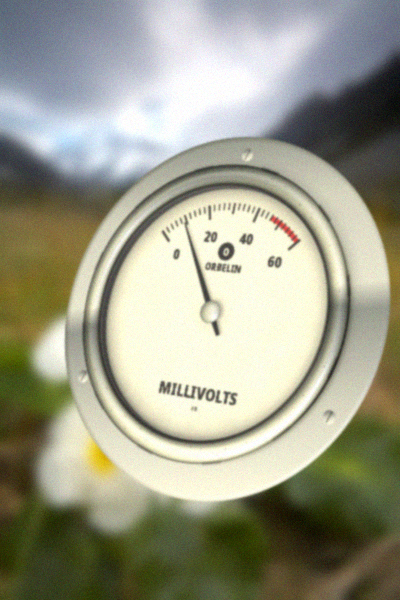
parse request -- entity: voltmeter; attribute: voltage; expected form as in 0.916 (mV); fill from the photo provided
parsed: 10 (mV)
